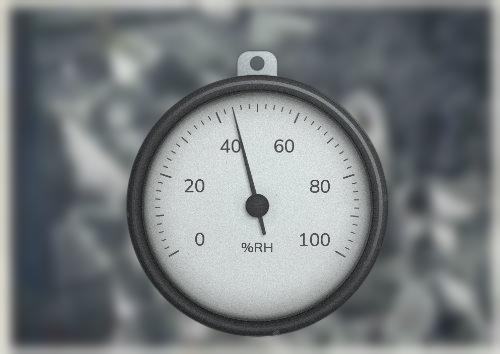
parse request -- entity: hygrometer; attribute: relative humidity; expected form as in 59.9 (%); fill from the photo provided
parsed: 44 (%)
